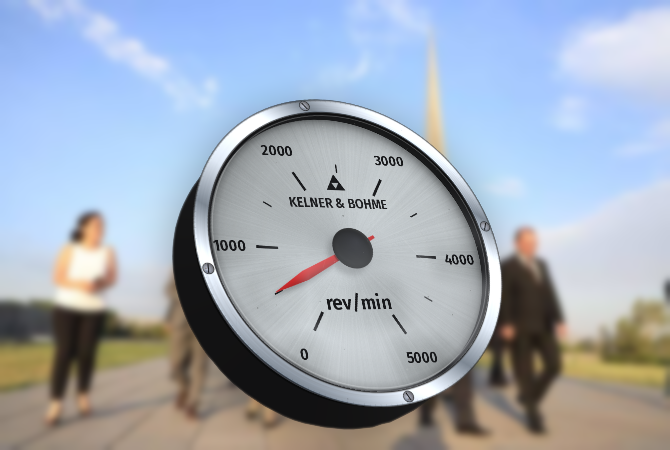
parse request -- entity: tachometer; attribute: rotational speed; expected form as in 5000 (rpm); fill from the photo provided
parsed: 500 (rpm)
